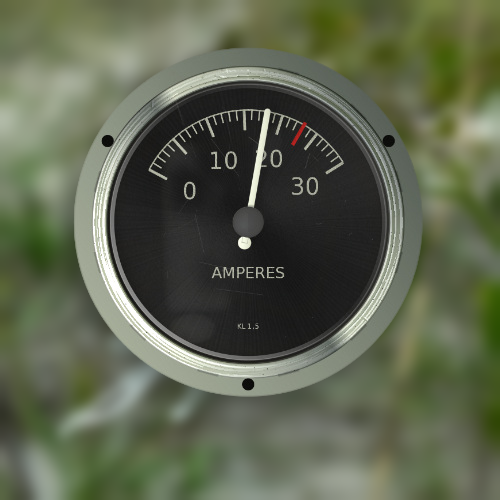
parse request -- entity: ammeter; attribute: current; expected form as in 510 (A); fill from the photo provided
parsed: 18 (A)
